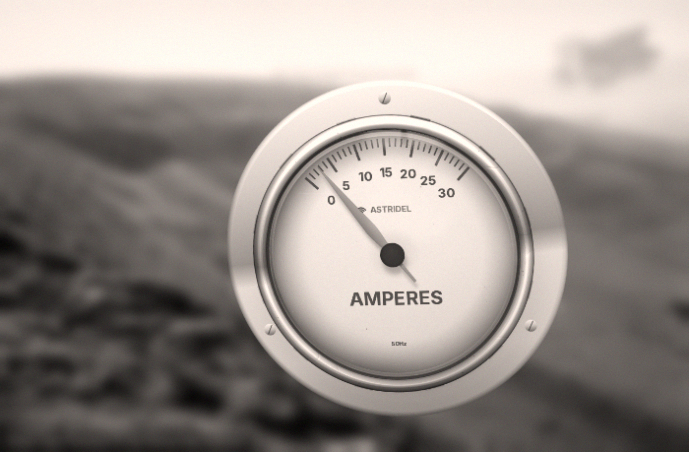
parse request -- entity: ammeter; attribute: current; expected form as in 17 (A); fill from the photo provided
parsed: 3 (A)
